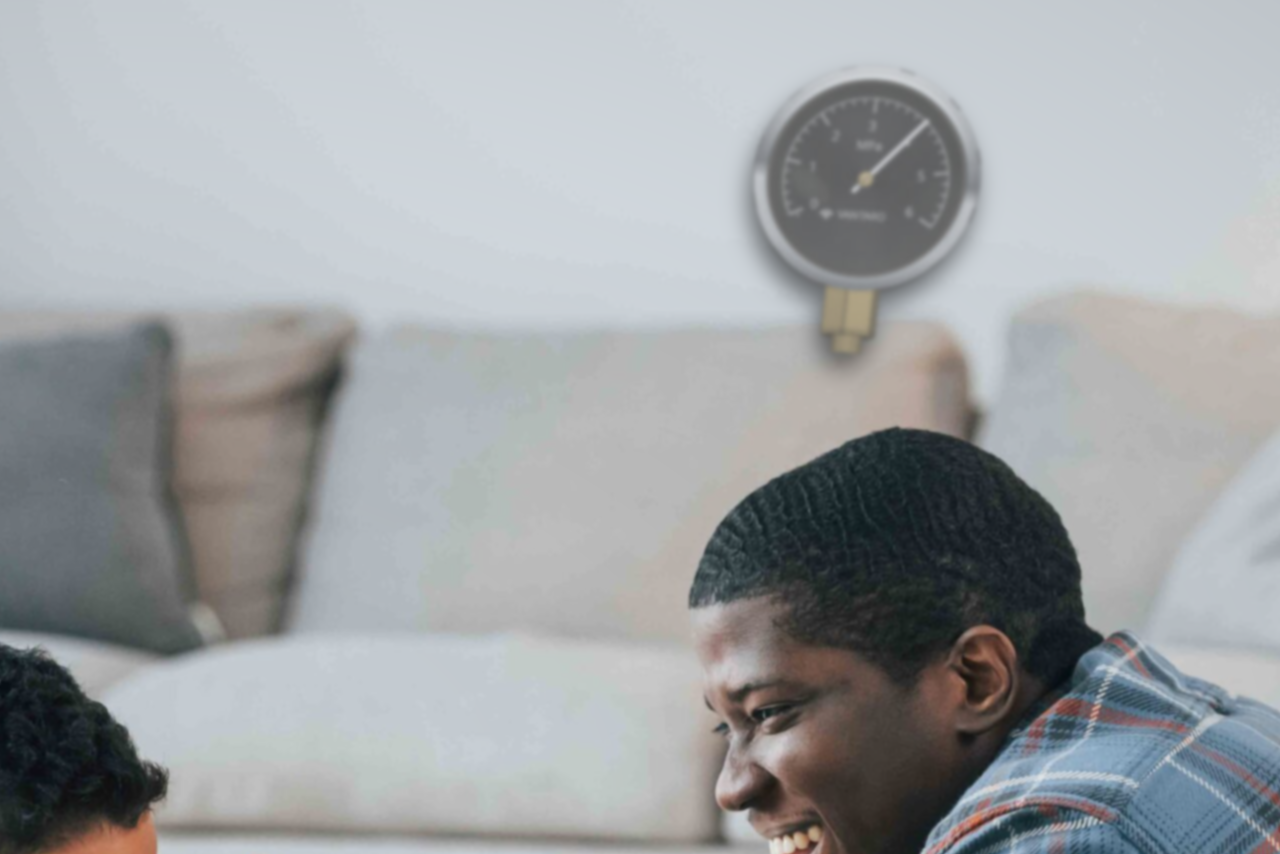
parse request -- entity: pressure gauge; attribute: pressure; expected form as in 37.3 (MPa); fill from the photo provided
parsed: 4 (MPa)
